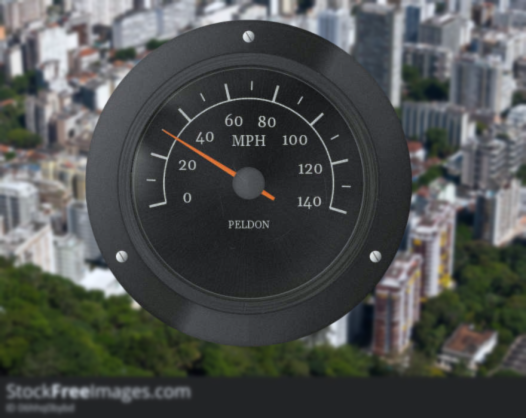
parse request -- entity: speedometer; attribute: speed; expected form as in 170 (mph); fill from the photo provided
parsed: 30 (mph)
